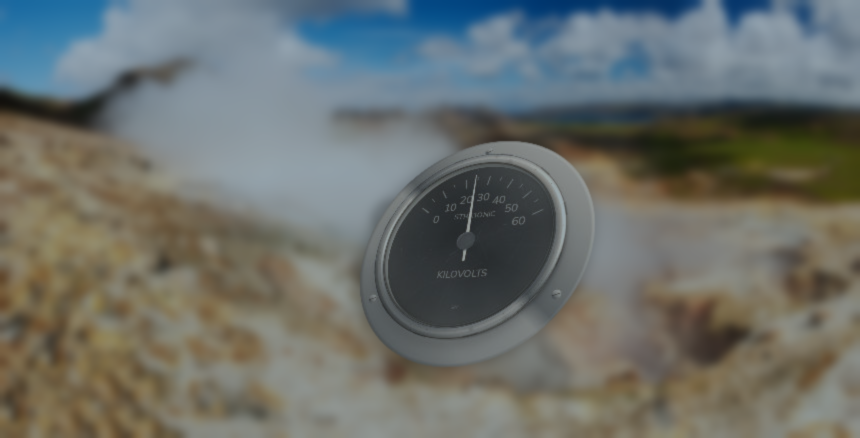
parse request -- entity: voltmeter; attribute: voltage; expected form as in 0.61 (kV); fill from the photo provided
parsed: 25 (kV)
